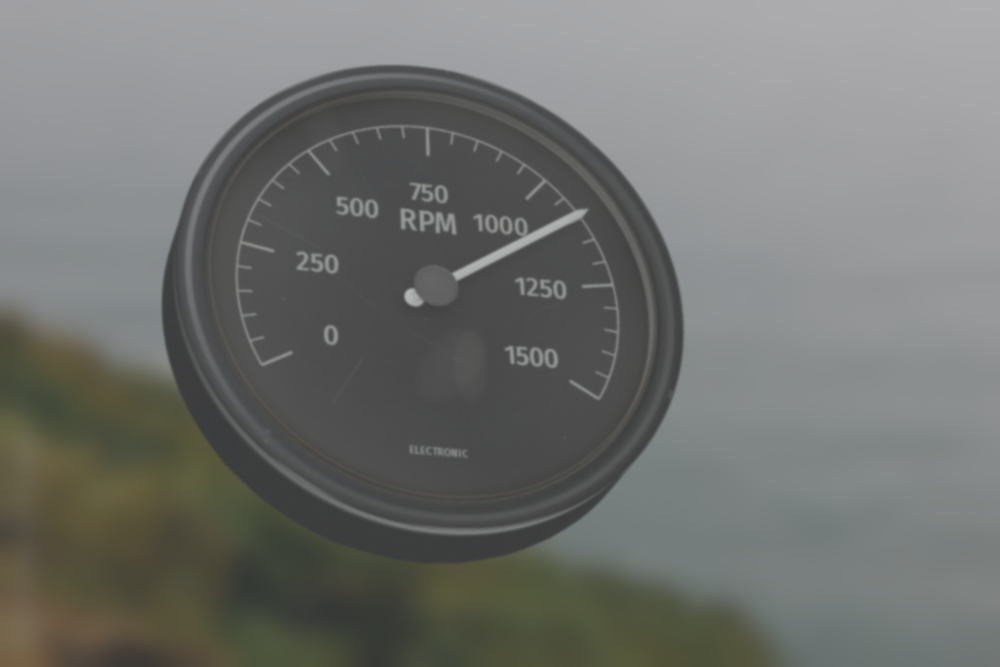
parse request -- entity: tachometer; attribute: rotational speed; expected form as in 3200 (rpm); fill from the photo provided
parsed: 1100 (rpm)
